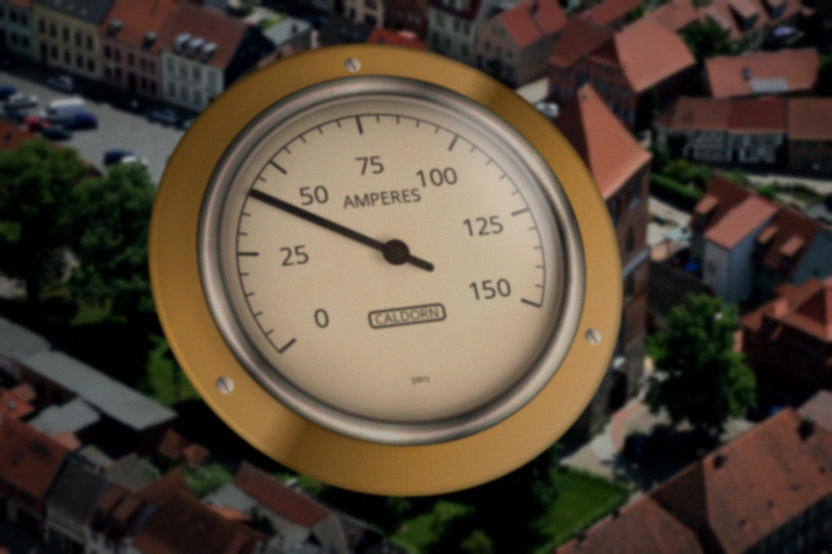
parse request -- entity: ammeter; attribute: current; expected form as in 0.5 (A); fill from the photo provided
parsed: 40 (A)
